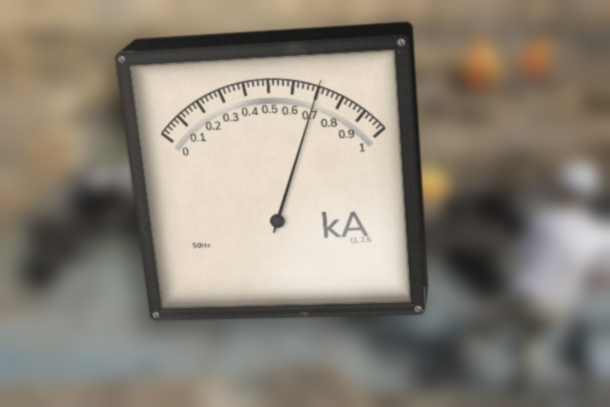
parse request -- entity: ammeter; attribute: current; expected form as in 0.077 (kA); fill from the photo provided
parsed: 0.7 (kA)
